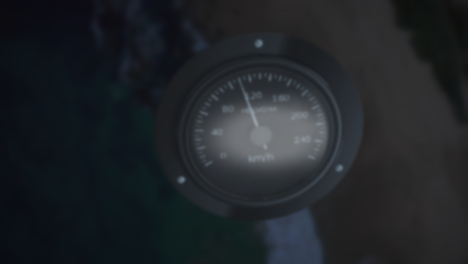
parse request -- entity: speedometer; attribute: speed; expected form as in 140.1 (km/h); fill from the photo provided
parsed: 110 (km/h)
